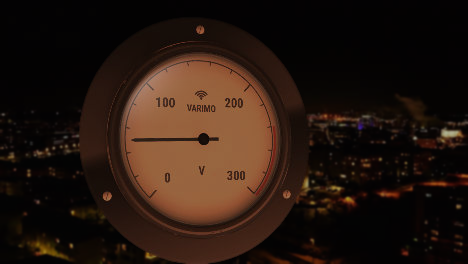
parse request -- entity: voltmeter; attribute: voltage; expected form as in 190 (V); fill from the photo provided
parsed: 50 (V)
